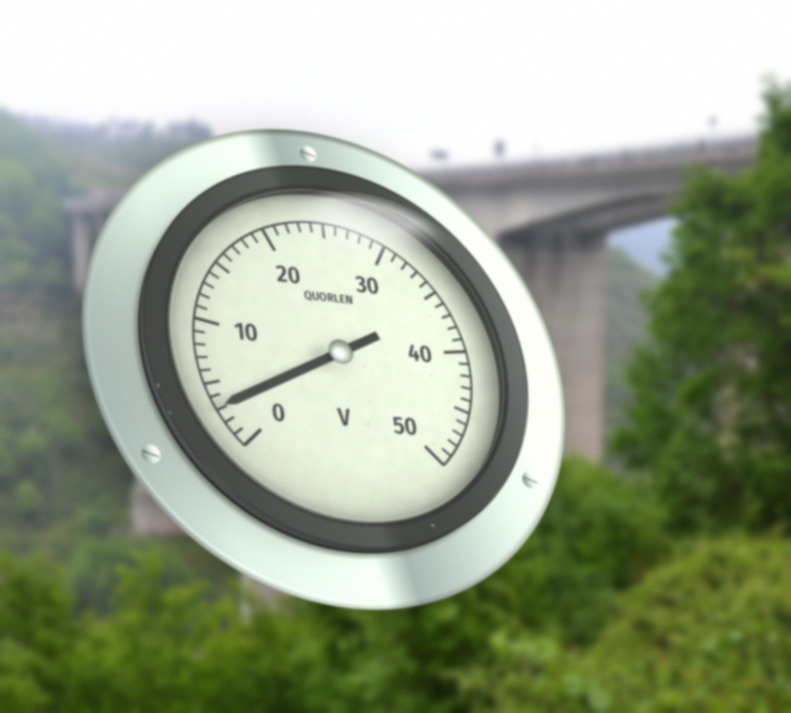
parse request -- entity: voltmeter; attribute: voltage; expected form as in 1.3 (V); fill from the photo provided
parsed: 3 (V)
